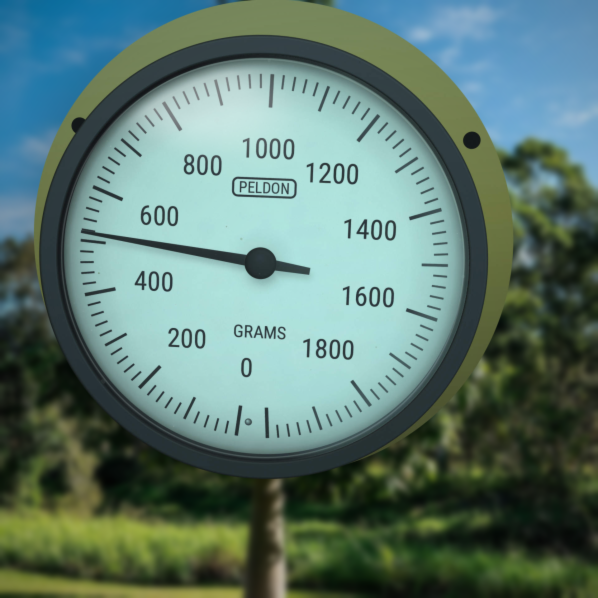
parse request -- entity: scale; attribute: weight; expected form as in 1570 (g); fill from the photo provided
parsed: 520 (g)
